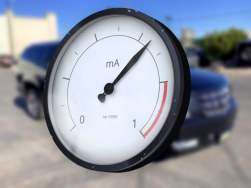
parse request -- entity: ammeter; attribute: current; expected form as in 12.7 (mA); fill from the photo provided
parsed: 0.65 (mA)
